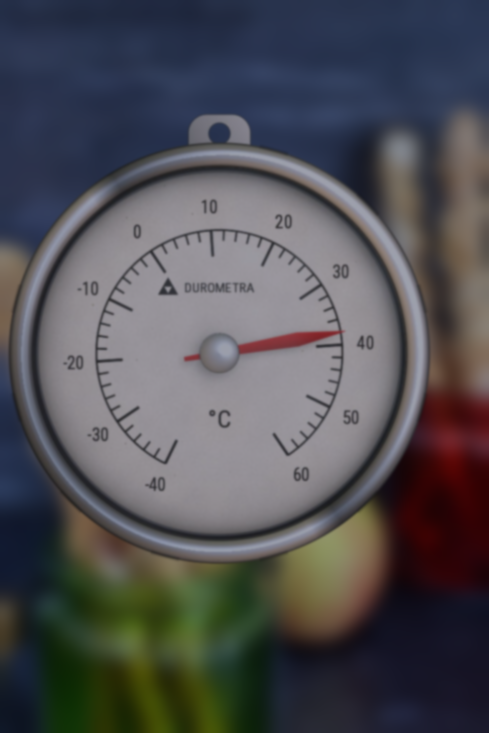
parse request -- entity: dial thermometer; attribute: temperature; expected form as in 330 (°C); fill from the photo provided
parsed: 38 (°C)
